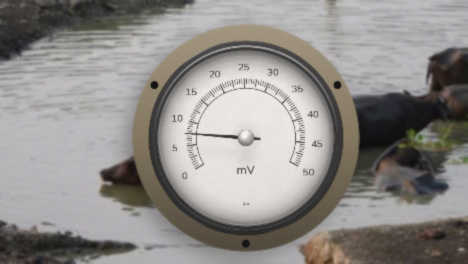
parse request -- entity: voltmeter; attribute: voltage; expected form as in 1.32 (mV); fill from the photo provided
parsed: 7.5 (mV)
